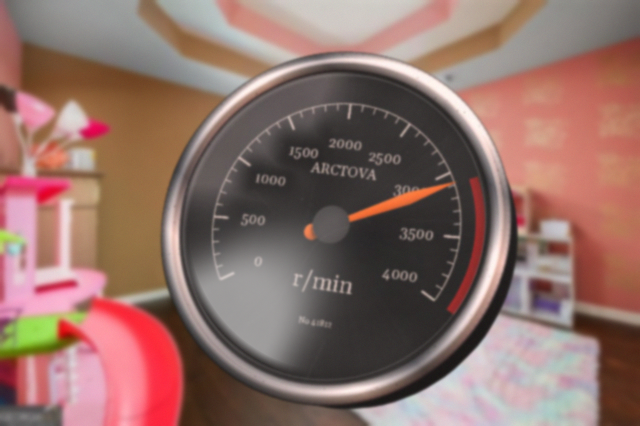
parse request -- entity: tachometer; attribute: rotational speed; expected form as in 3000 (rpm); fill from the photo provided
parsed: 3100 (rpm)
